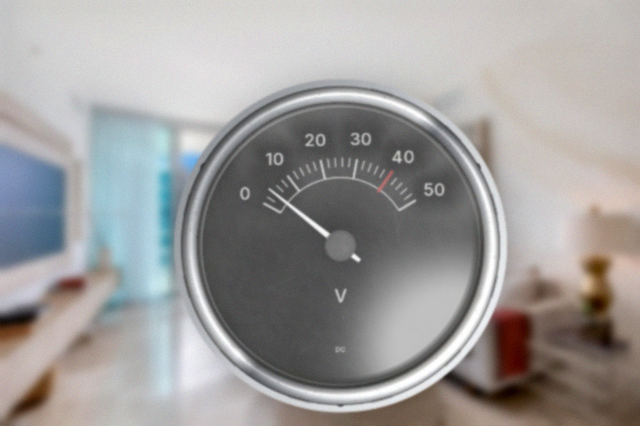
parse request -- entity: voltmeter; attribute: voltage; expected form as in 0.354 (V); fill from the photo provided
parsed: 4 (V)
